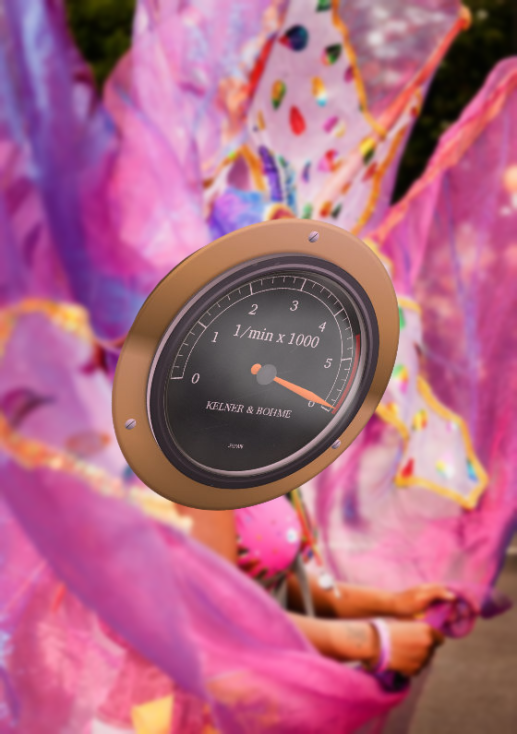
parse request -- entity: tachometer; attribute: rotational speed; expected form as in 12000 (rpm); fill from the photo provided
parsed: 5900 (rpm)
